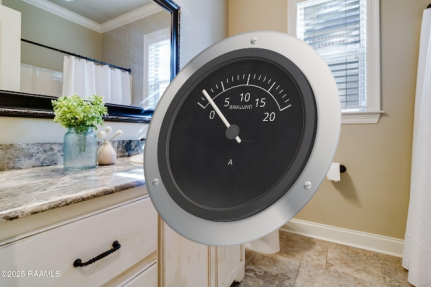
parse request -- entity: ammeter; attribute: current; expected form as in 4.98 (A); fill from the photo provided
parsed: 2 (A)
